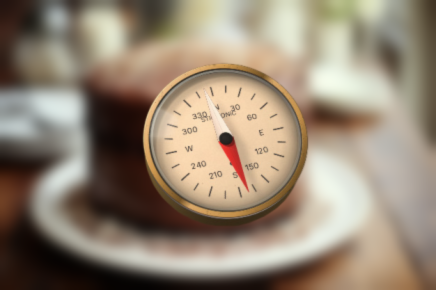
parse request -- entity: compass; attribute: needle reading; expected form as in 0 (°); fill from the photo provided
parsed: 172.5 (°)
